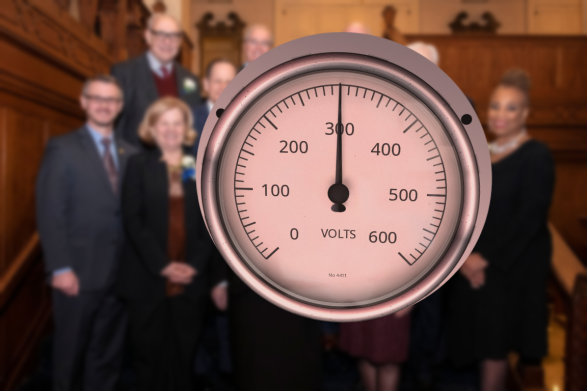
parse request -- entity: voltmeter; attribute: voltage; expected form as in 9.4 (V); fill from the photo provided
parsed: 300 (V)
